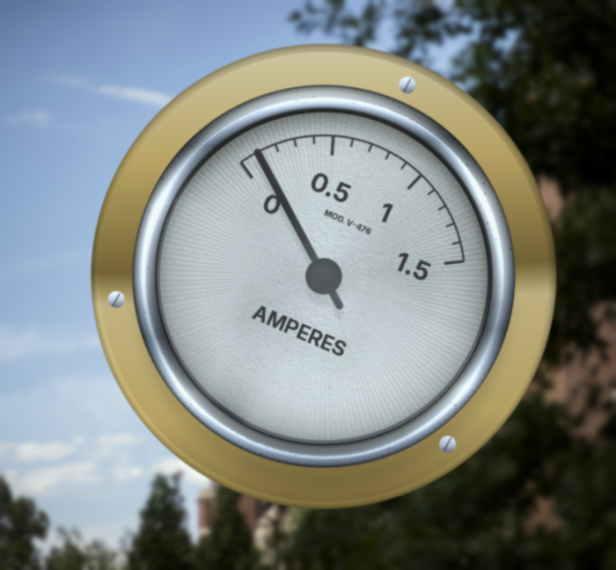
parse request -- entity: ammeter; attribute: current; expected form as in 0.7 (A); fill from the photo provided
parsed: 0.1 (A)
